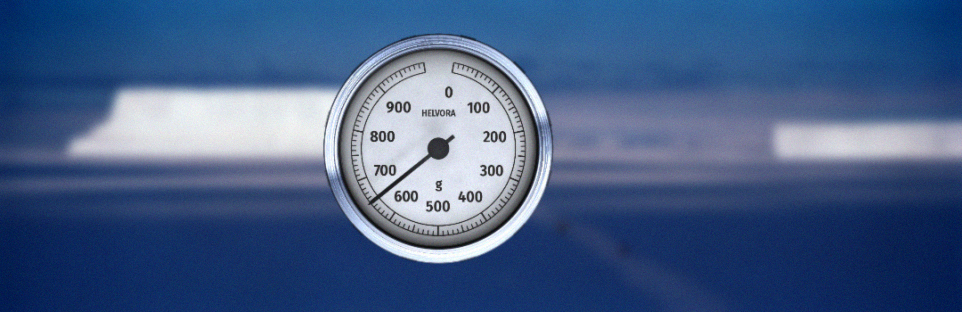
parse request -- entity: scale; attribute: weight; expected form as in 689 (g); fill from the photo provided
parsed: 650 (g)
